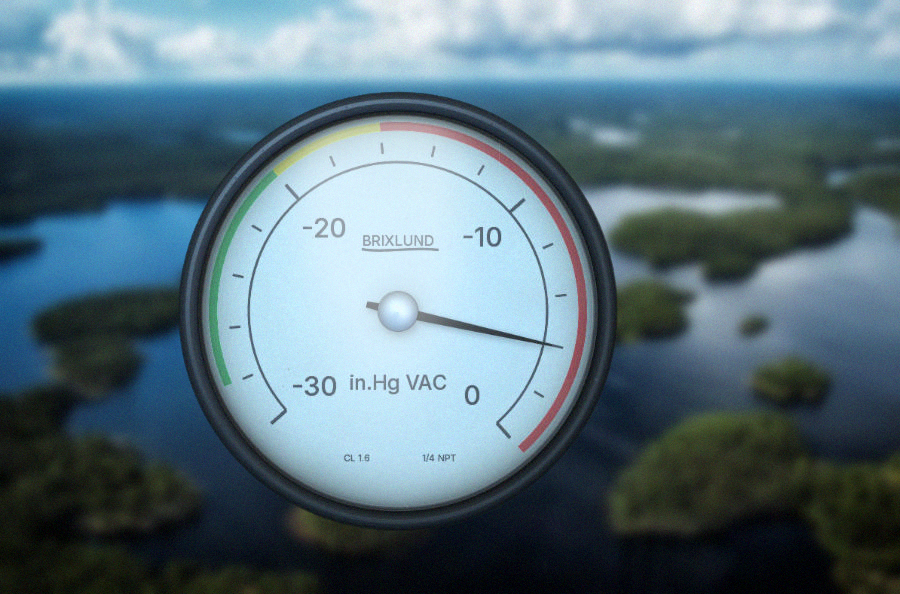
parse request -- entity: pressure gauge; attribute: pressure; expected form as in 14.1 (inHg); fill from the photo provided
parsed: -4 (inHg)
